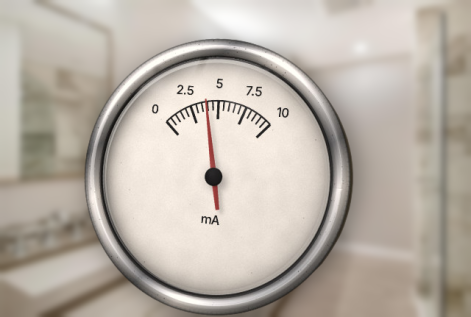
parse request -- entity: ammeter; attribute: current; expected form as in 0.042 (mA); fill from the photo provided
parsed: 4 (mA)
